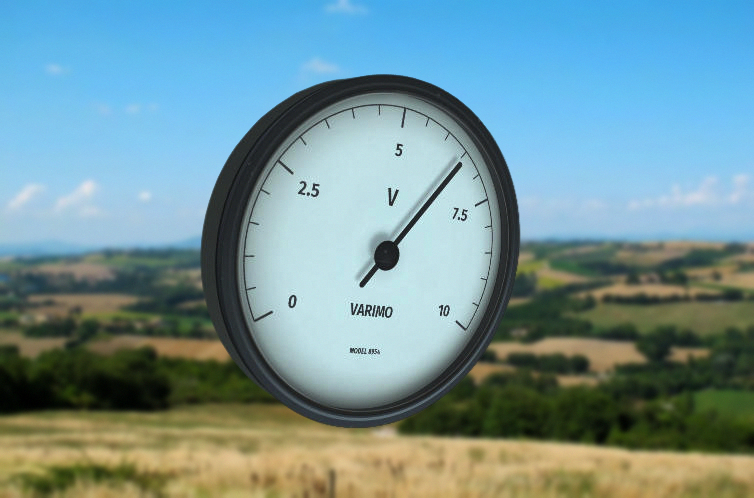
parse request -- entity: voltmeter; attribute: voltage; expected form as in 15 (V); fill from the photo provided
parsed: 6.5 (V)
